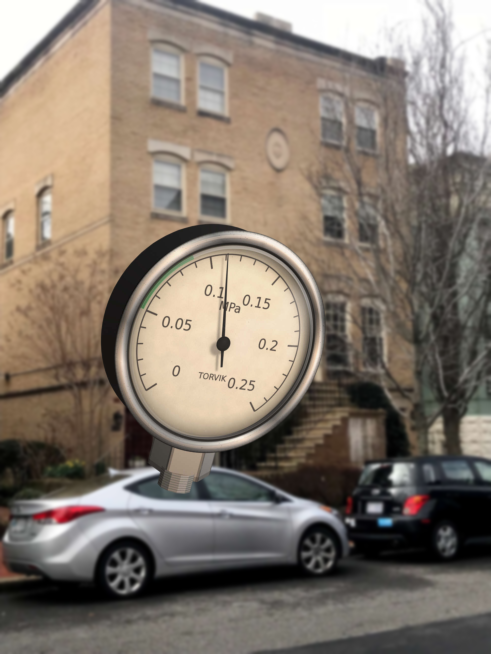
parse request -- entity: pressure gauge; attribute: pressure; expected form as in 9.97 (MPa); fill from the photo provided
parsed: 0.11 (MPa)
